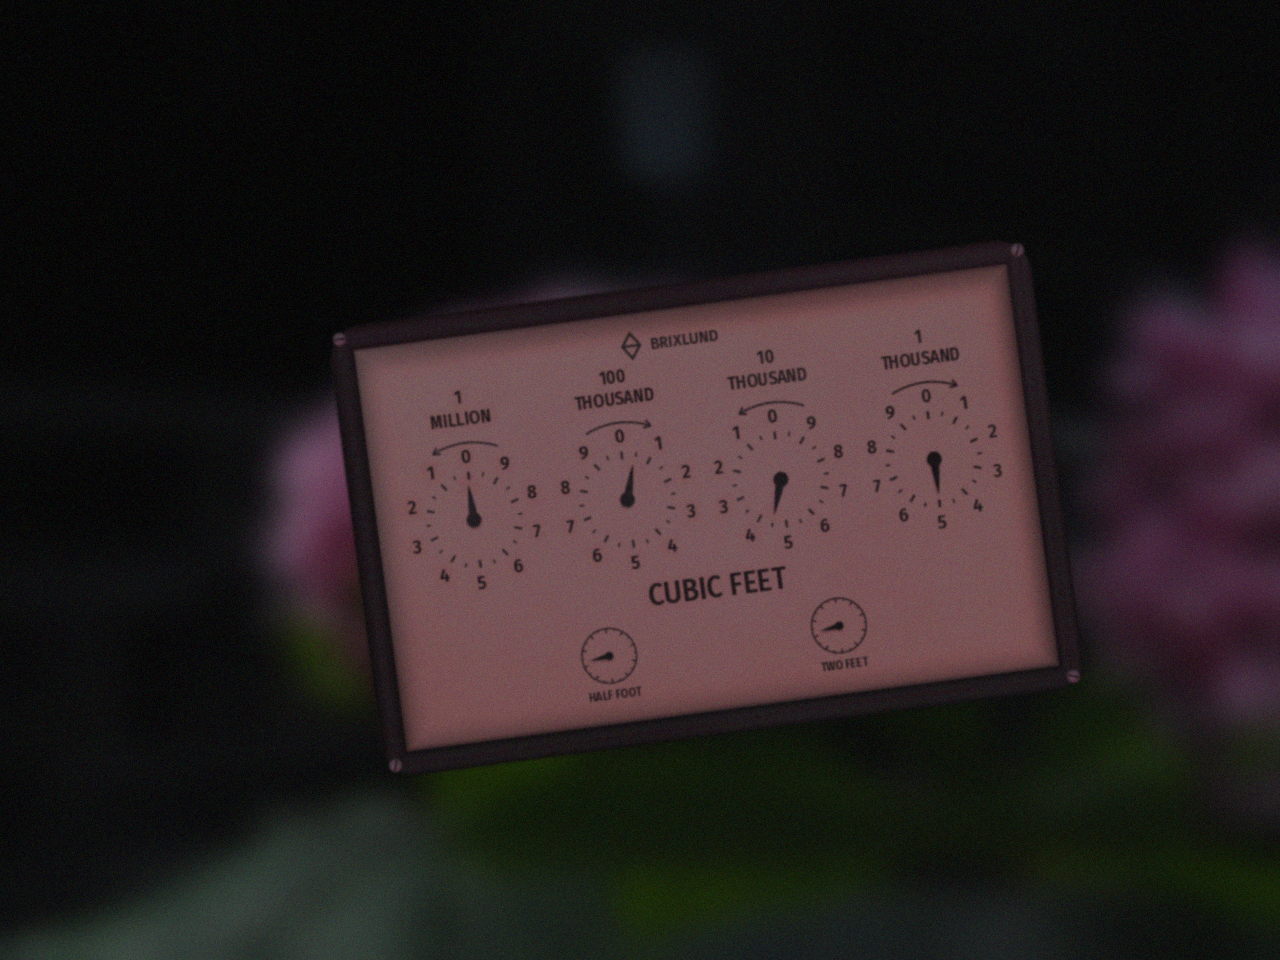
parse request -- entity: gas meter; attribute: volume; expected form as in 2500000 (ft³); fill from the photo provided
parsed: 4500 (ft³)
